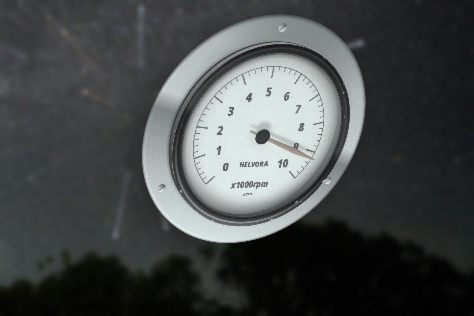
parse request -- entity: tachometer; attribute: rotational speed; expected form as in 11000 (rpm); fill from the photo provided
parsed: 9200 (rpm)
